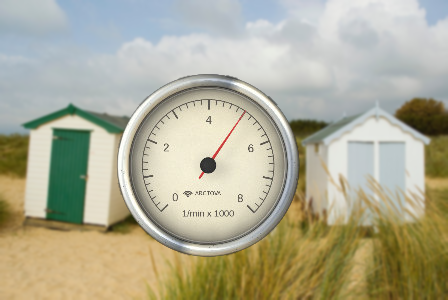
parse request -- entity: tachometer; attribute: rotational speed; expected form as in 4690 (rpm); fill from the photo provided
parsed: 5000 (rpm)
